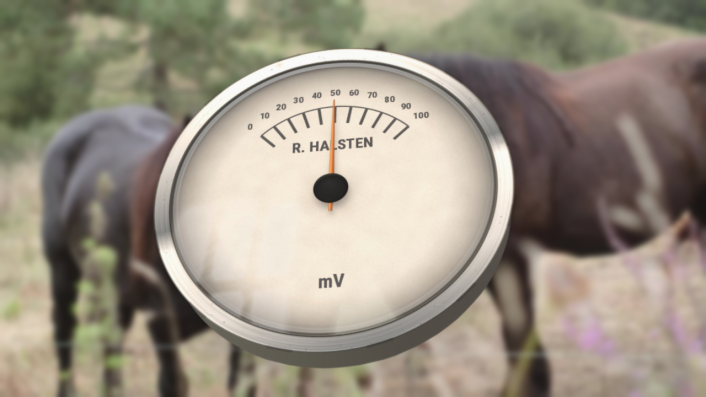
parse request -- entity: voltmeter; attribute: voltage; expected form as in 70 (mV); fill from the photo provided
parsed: 50 (mV)
